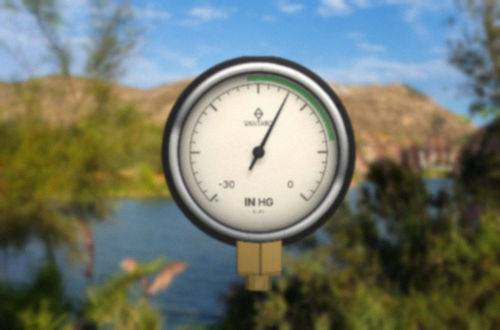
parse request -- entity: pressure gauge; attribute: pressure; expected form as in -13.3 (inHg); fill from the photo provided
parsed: -12 (inHg)
